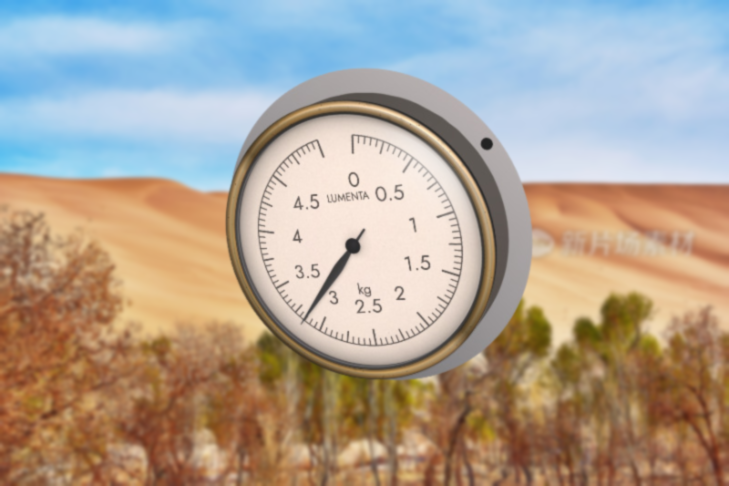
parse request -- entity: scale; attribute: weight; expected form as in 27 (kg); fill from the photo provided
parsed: 3.15 (kg)
